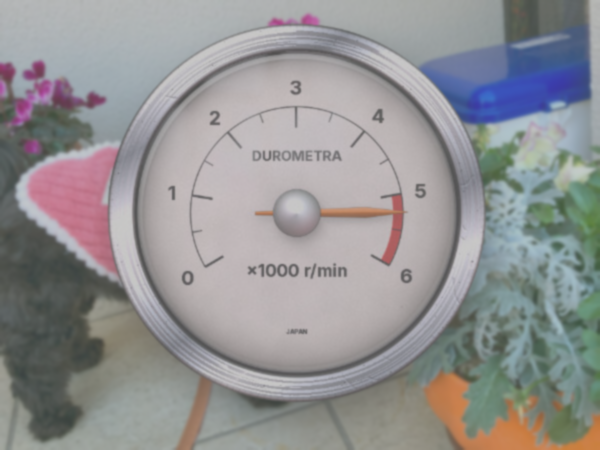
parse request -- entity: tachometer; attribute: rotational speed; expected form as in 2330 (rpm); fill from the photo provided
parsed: 5250 (rpm)
